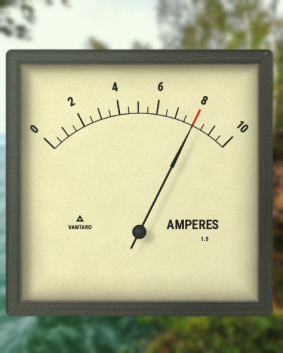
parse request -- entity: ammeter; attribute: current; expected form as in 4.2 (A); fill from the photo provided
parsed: 8 (A)
